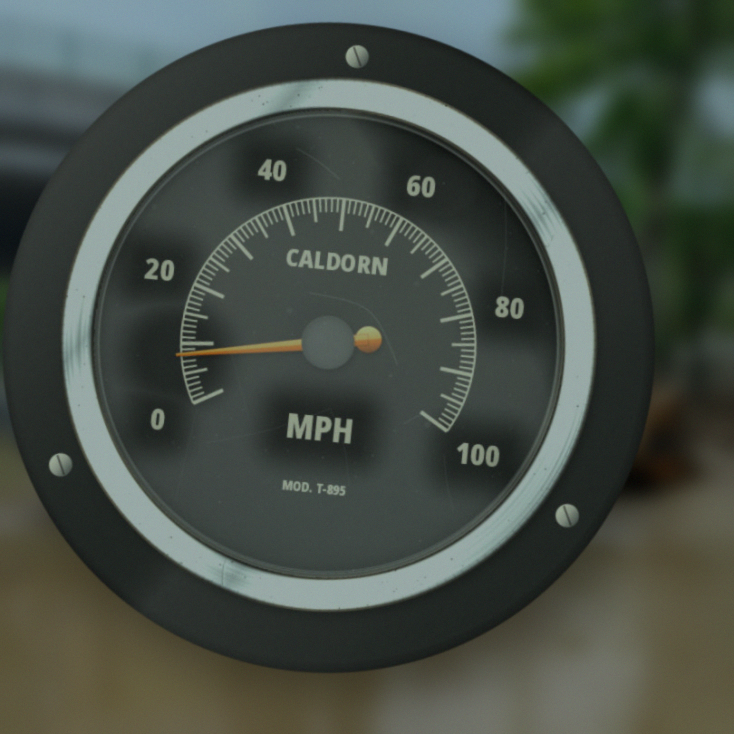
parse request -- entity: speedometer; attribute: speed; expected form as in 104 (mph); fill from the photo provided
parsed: 8 (mph)
